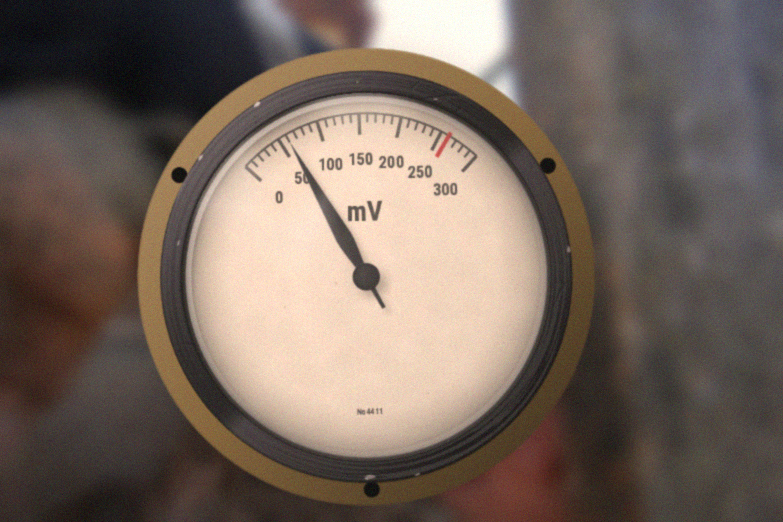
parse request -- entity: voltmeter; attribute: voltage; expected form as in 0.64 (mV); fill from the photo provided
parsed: 60 (mV)
